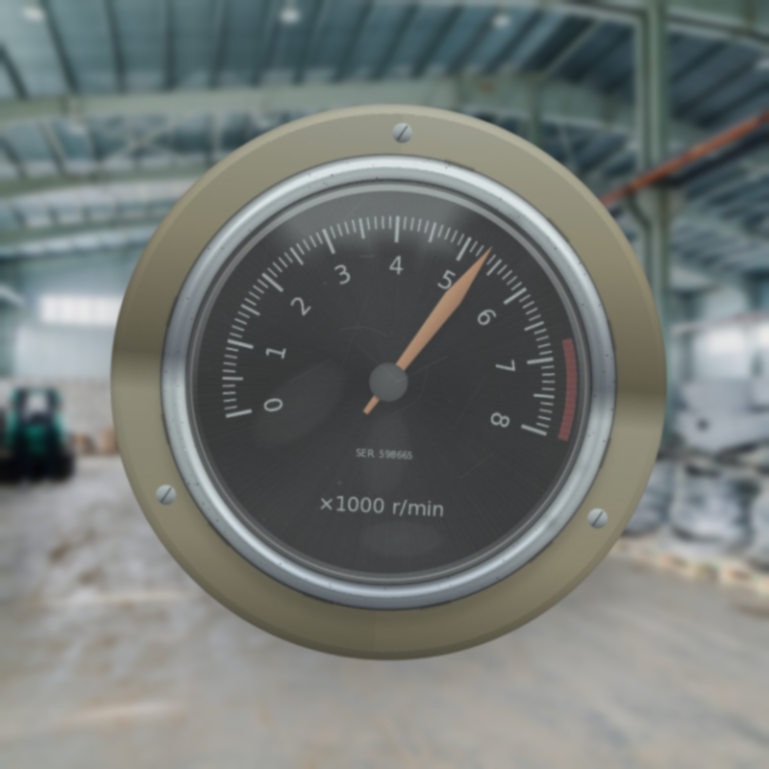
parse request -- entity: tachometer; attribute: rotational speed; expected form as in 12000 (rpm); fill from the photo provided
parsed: 5300 (rpm)
